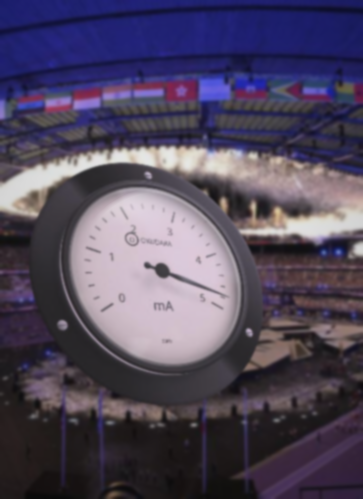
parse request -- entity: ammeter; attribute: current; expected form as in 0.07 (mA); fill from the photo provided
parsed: 4.8 (mA)
